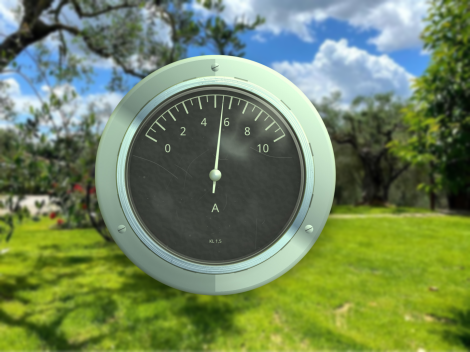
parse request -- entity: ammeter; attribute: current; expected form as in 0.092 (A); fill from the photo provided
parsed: 5.5 (A)
